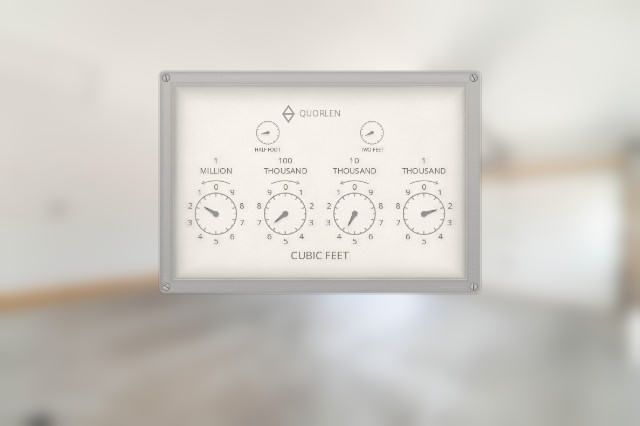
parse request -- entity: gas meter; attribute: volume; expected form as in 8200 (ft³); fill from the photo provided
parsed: 164200 (ft³)
